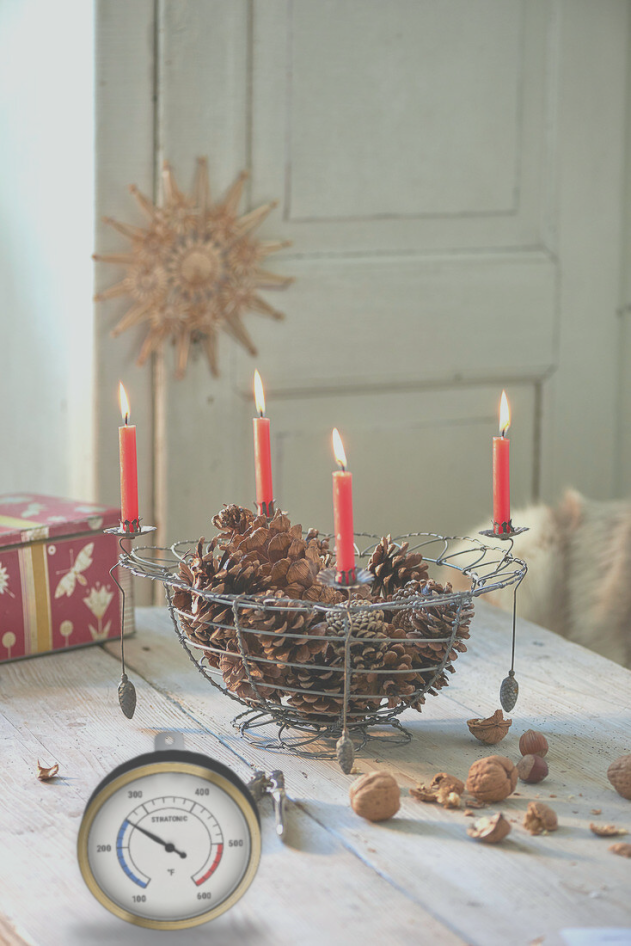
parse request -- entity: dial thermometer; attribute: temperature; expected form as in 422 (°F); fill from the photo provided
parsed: 260 (°F)
